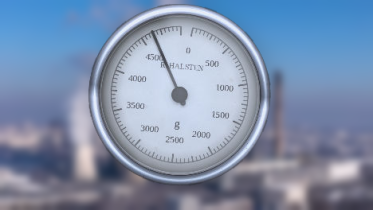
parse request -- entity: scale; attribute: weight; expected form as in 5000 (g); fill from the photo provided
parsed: 4650 (g)
